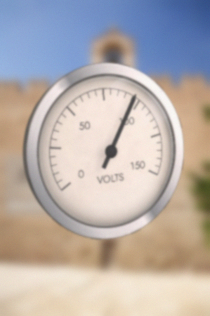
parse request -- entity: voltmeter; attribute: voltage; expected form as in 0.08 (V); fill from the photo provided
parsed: 95 (V)
